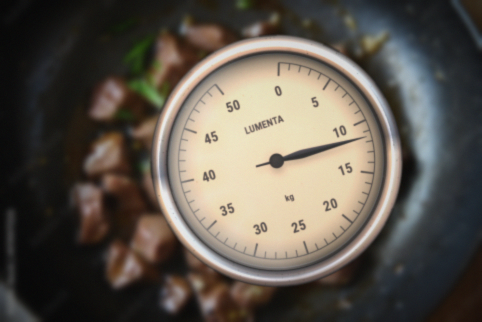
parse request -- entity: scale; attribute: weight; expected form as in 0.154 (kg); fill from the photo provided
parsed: 11.5 (kg)
